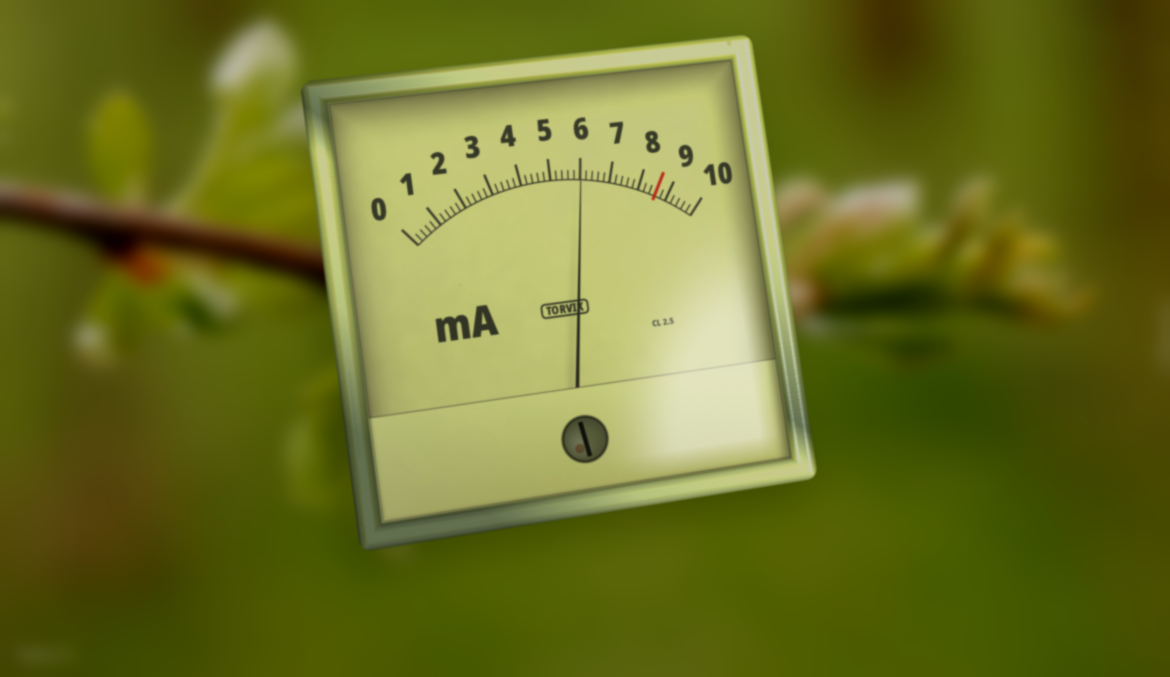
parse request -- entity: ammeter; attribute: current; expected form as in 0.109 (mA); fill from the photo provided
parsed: 6 (mA)
